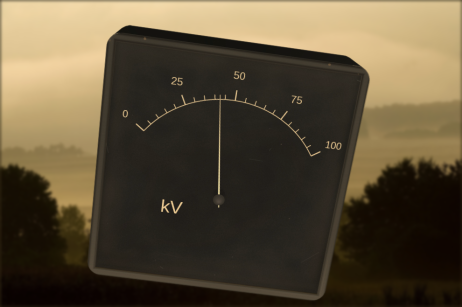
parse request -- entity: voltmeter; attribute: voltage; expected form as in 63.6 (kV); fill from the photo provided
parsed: 42.5 (kV)
